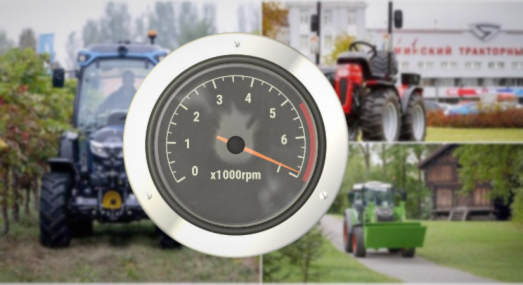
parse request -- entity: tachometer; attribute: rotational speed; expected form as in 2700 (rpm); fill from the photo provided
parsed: 6875 (rpm)
